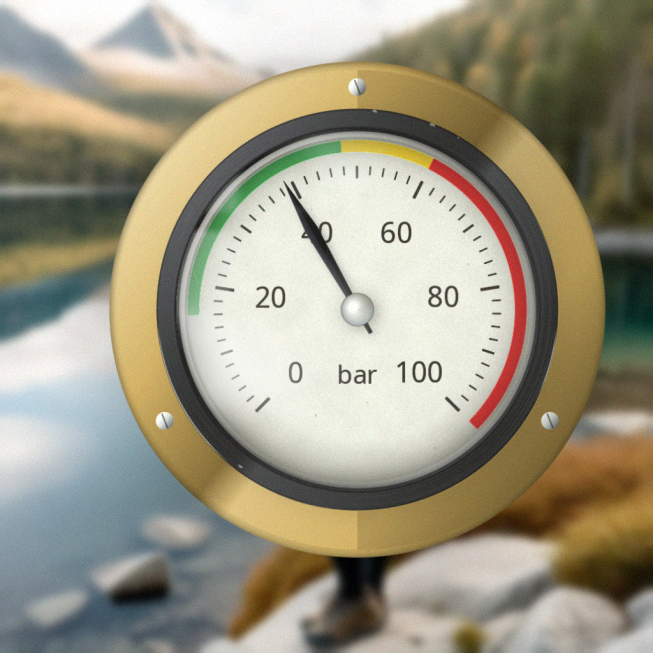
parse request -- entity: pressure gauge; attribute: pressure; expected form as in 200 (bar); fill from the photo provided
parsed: 39 (bar)
